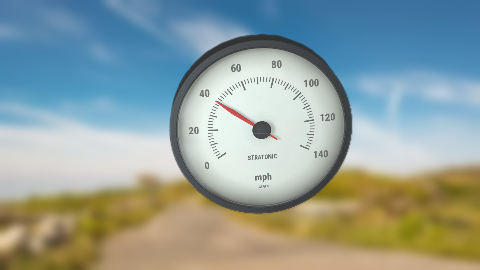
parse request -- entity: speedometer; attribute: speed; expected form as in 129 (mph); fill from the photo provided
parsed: 40 (mph)
